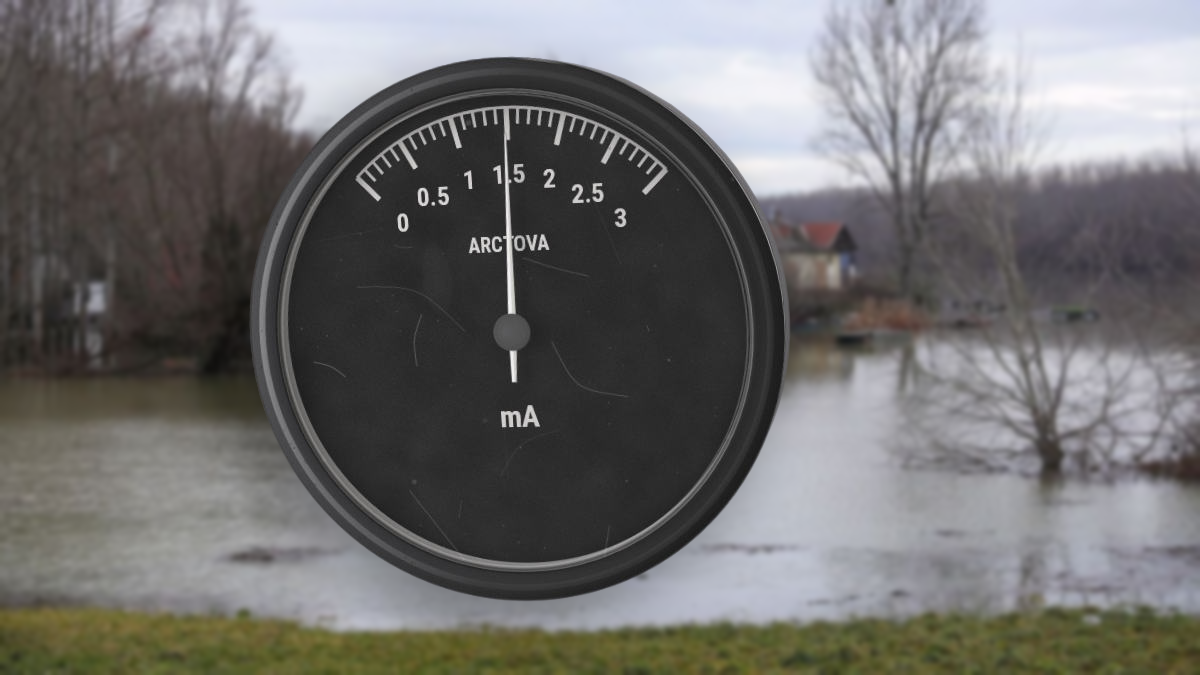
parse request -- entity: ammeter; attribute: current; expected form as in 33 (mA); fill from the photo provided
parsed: 1.5 (mA)
